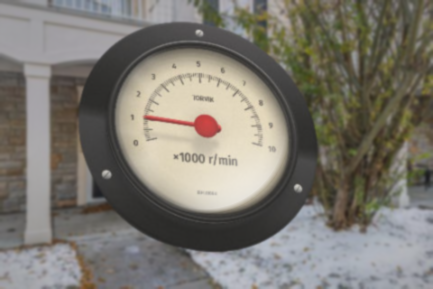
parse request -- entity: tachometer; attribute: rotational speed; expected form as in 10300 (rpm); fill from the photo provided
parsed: 1000 (rpm)
